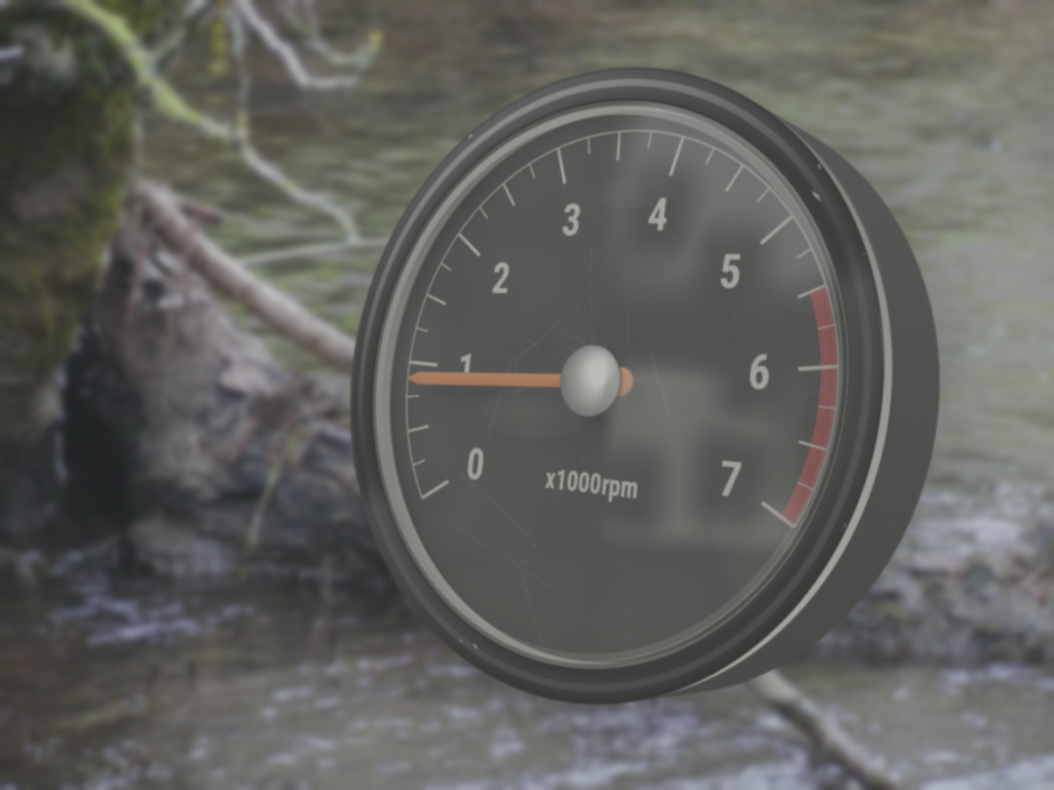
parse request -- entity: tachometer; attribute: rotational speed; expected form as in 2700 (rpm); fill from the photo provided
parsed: 875 (rpm)
